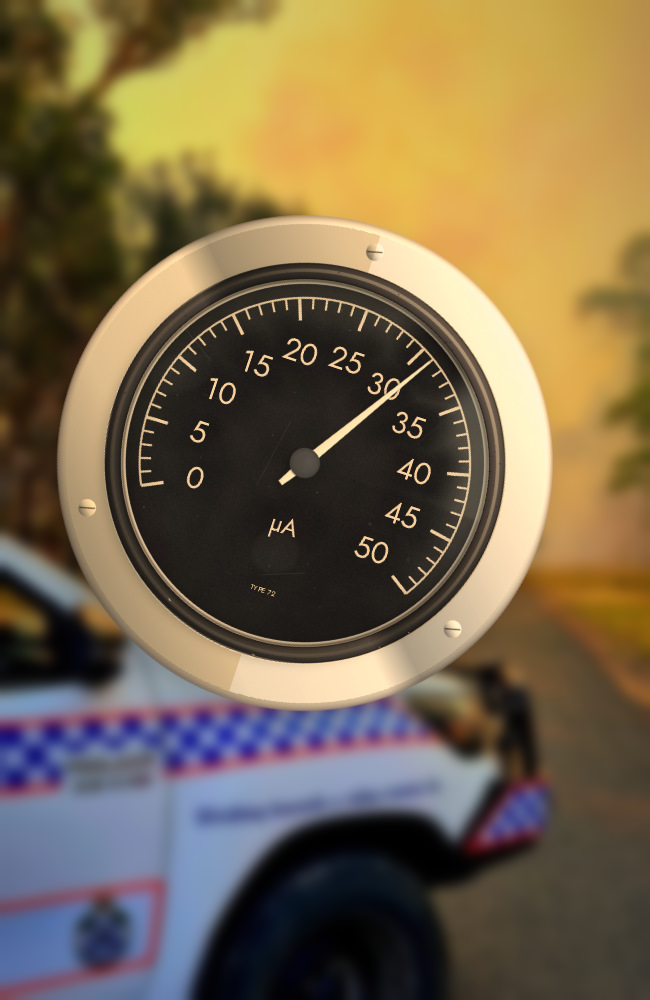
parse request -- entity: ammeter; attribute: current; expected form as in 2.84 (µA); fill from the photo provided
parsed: 31 (µA)
